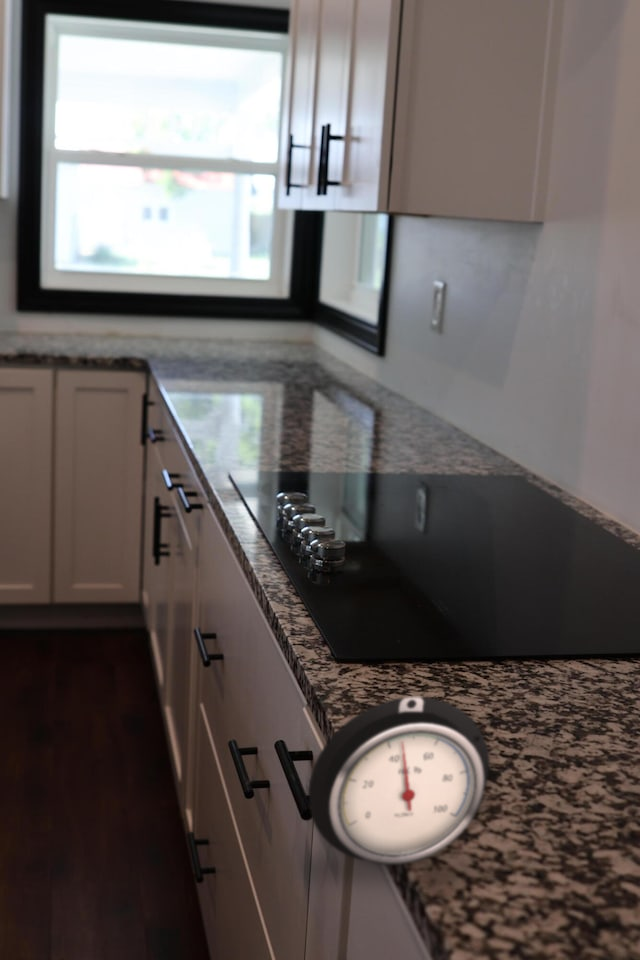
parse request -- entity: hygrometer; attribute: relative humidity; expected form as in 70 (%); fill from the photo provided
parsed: 45 (%)
